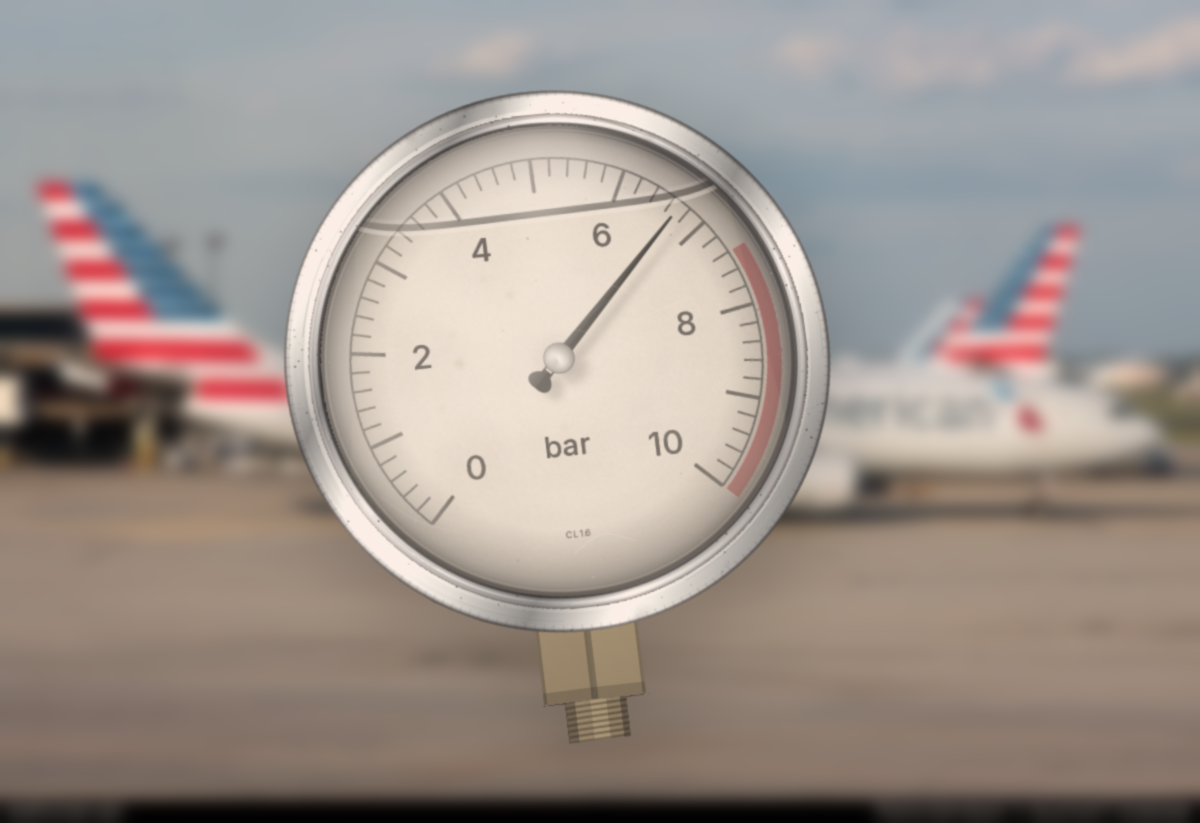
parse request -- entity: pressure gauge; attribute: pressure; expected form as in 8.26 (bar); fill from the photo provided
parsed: 6.7 (bar)
